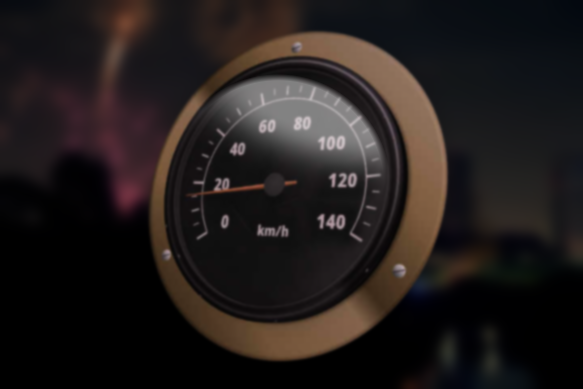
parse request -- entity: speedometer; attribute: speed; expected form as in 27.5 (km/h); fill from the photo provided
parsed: 15 (km/h)
